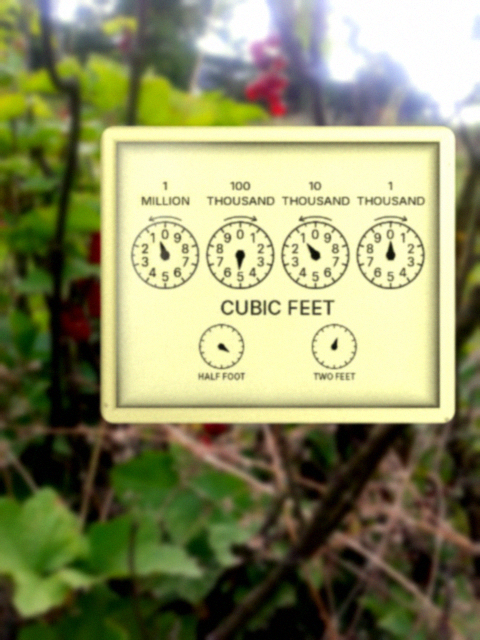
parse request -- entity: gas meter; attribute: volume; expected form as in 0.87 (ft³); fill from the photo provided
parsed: 51000 (ft³)
